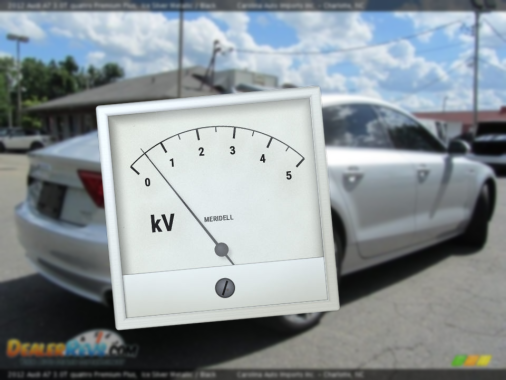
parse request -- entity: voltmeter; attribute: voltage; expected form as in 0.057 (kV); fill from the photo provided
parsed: 0.5 (kV)
